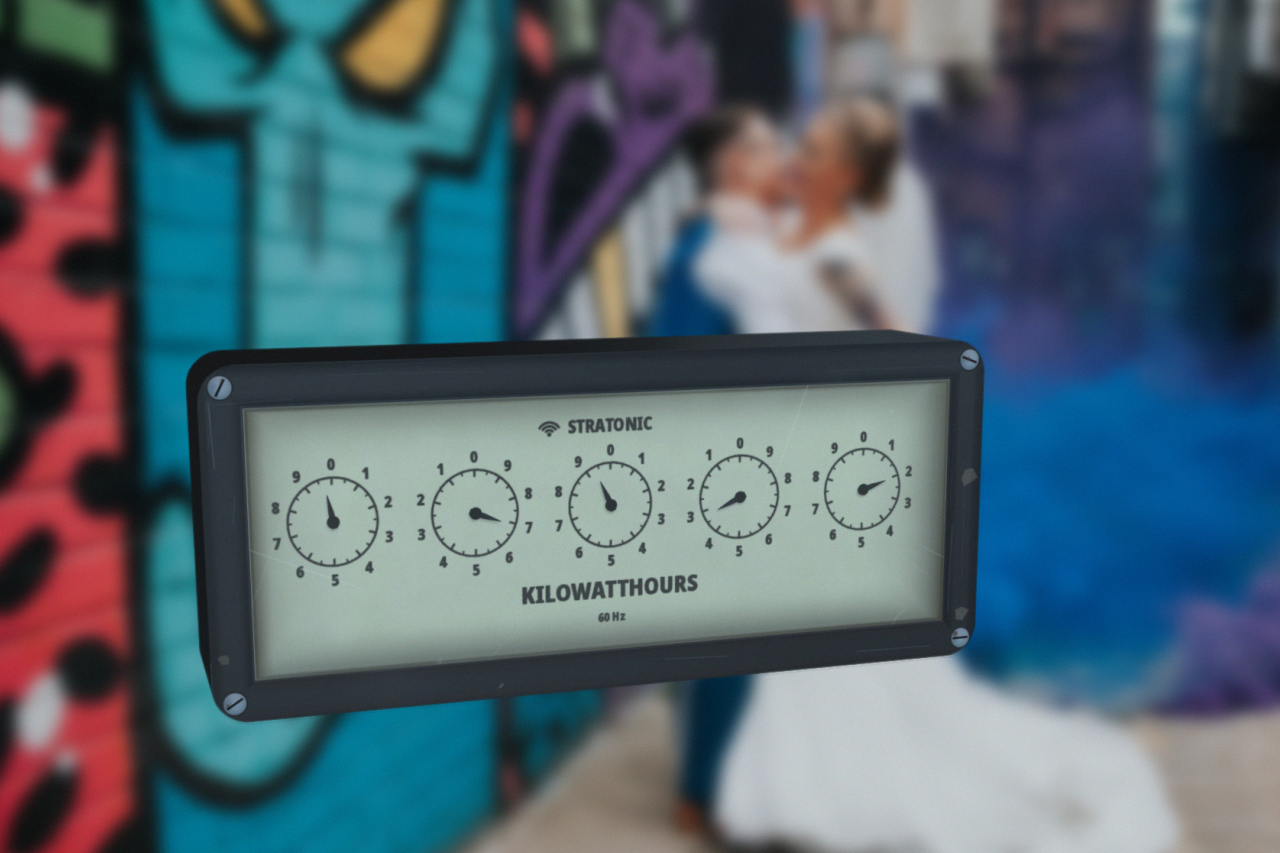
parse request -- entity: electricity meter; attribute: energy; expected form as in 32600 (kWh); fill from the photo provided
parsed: 96932 (kWh)
